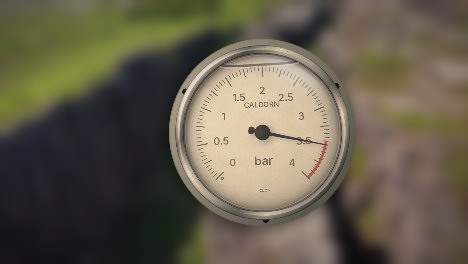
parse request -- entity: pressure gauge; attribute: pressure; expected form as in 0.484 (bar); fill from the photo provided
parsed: 3.5 (bar)
